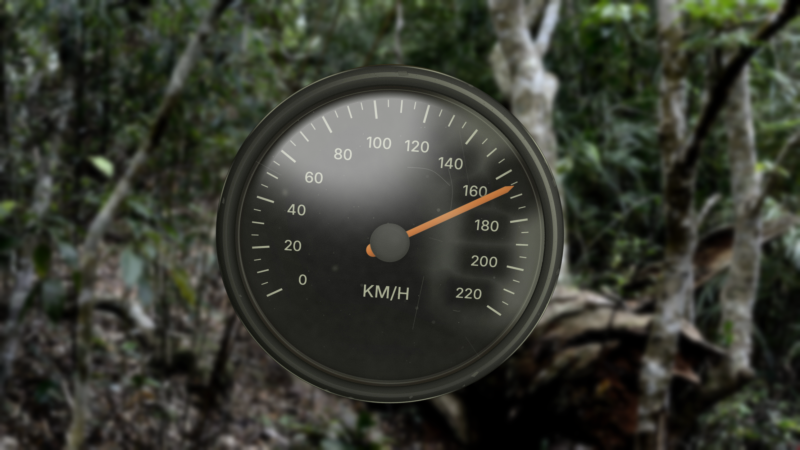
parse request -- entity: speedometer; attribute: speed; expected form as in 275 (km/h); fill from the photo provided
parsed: 165 (km/h)
